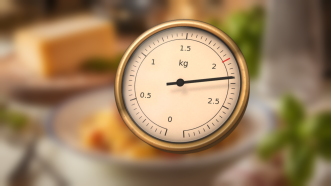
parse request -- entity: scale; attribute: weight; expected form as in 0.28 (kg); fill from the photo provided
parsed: 2.2 (kg)
